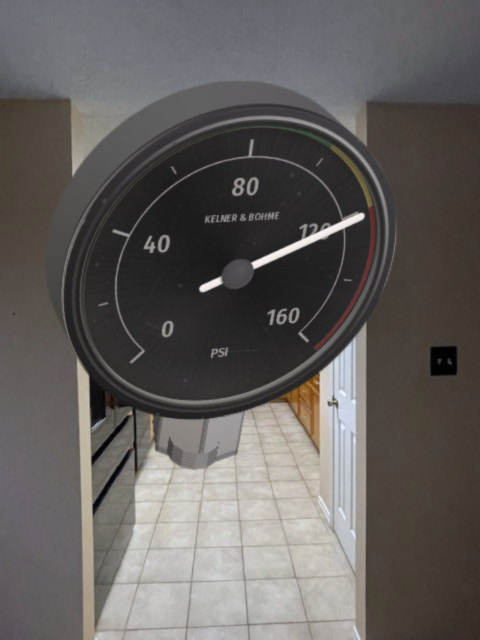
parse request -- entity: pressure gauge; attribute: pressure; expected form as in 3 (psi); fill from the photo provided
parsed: 120 (psi)
